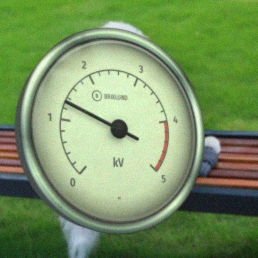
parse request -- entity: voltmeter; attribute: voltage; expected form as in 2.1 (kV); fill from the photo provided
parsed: 1.3 (kV)
